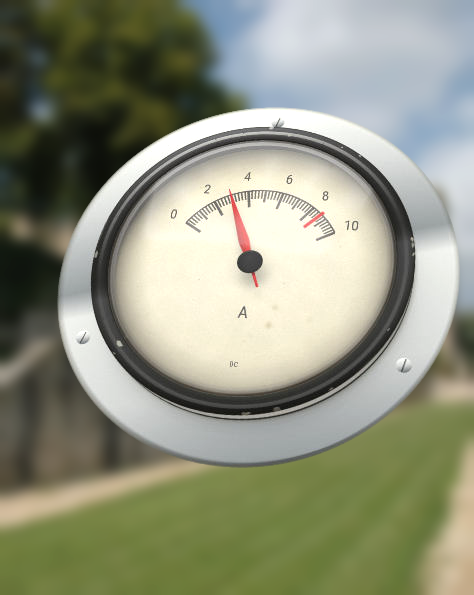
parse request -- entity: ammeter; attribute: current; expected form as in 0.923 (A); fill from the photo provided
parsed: 3 (A)
